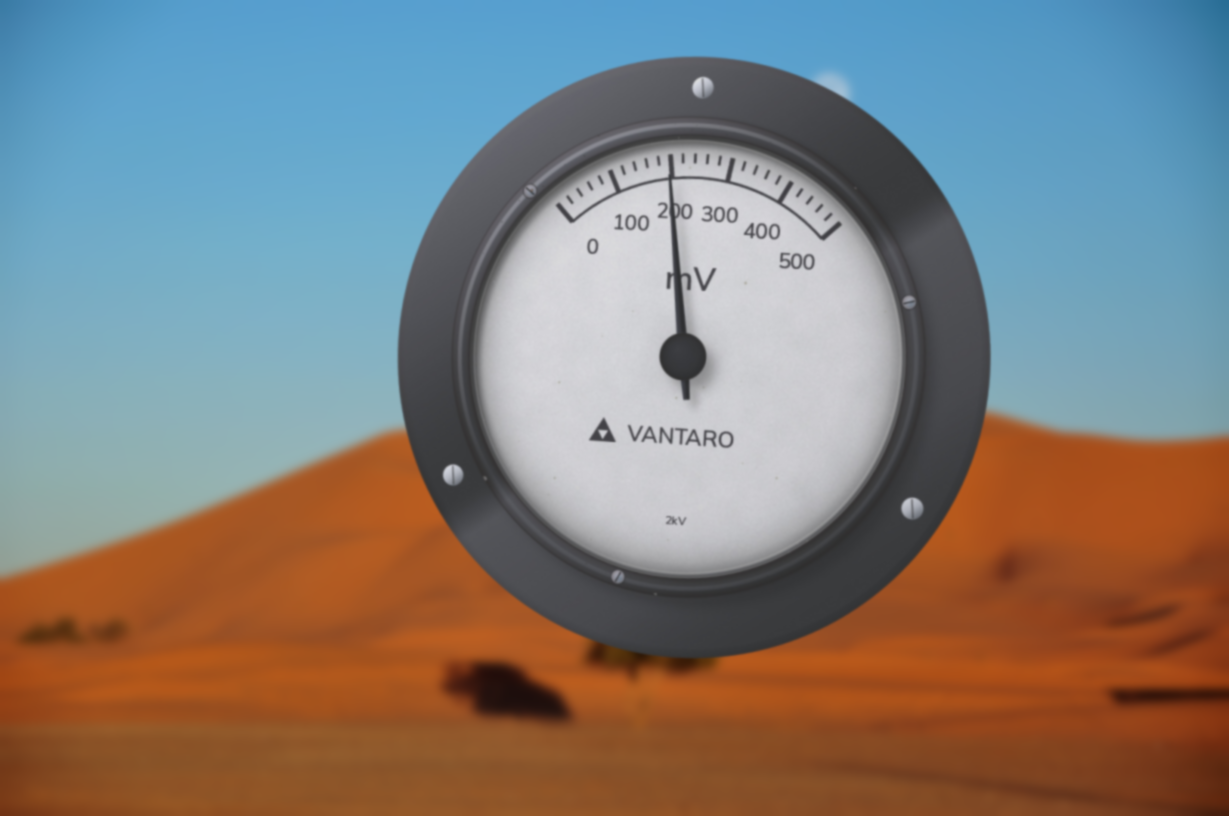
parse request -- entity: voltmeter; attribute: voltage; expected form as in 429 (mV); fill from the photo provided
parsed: 200 (mV)
